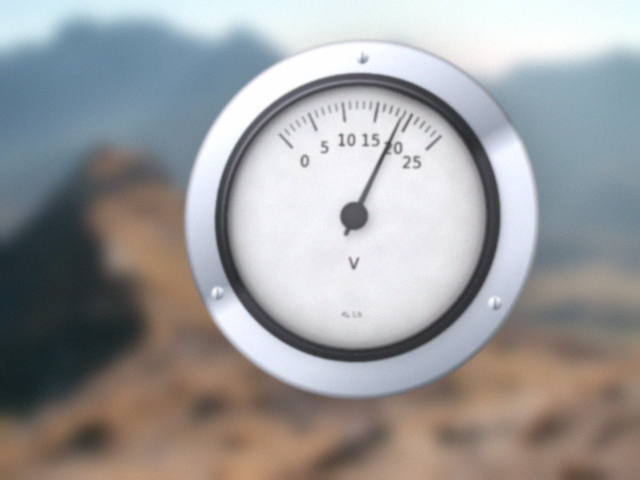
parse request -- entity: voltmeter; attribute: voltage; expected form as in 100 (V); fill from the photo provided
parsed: 19 (V)
